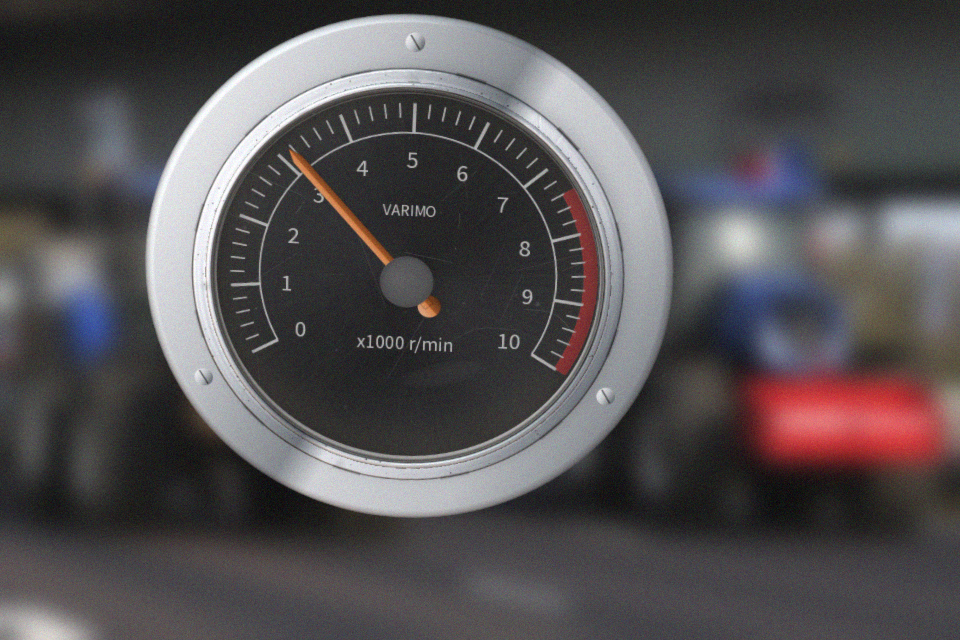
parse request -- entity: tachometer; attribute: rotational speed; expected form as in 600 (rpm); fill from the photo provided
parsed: 3200 (rpm)
